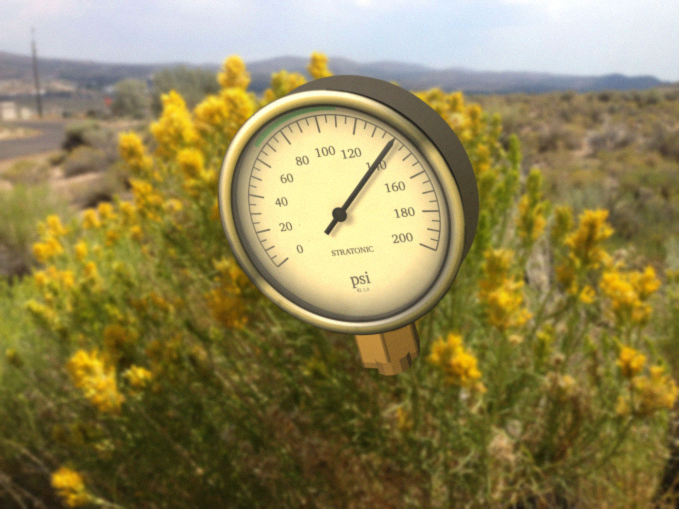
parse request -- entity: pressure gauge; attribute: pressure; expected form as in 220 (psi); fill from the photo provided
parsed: 140 (psi)
